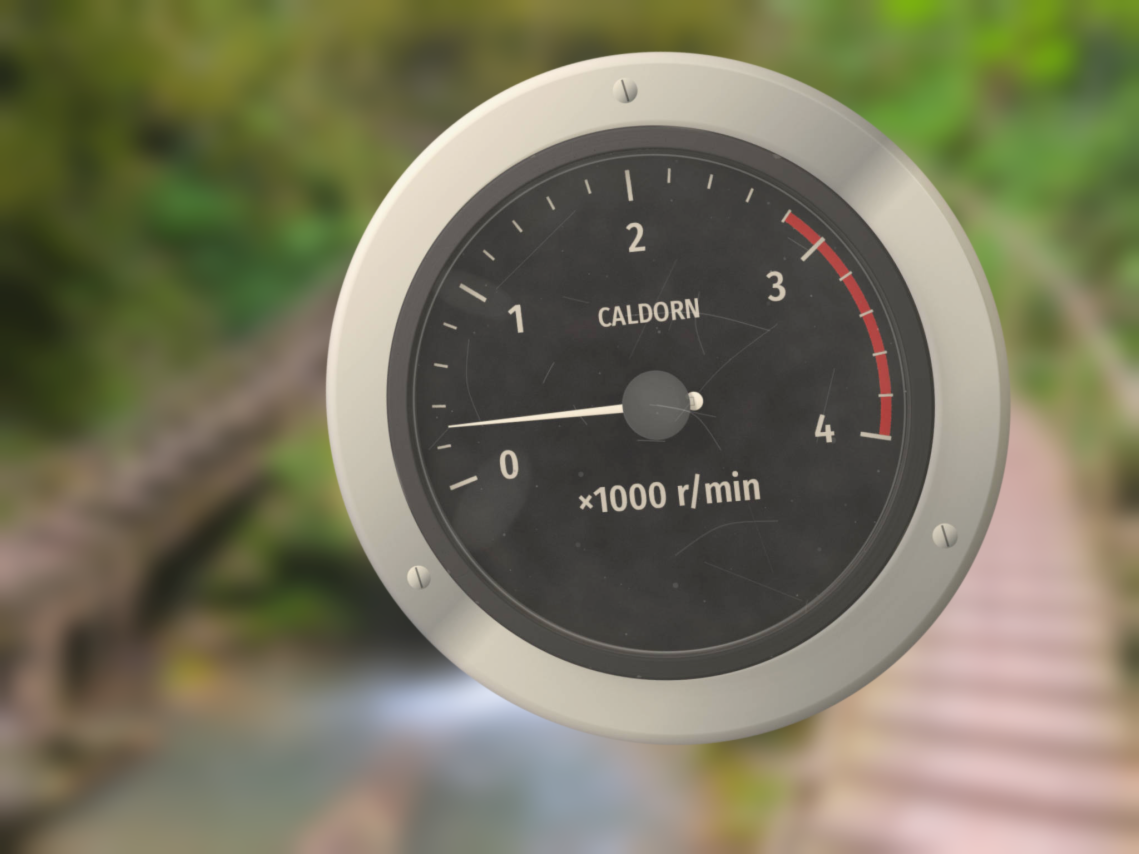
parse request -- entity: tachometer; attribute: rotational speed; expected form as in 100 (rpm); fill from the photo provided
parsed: 300 (rpm)
